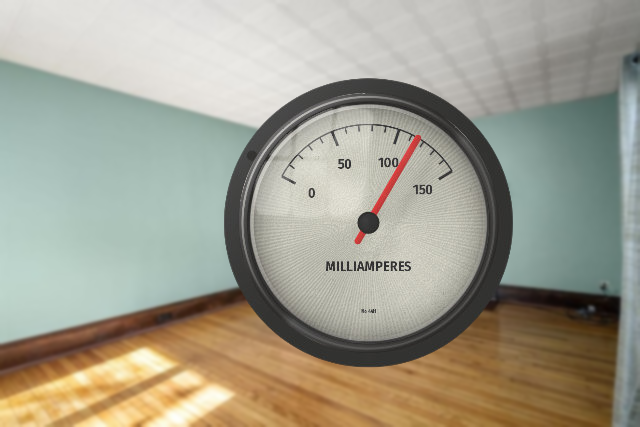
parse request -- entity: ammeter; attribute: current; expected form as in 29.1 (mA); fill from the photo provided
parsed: 115 (mA)
